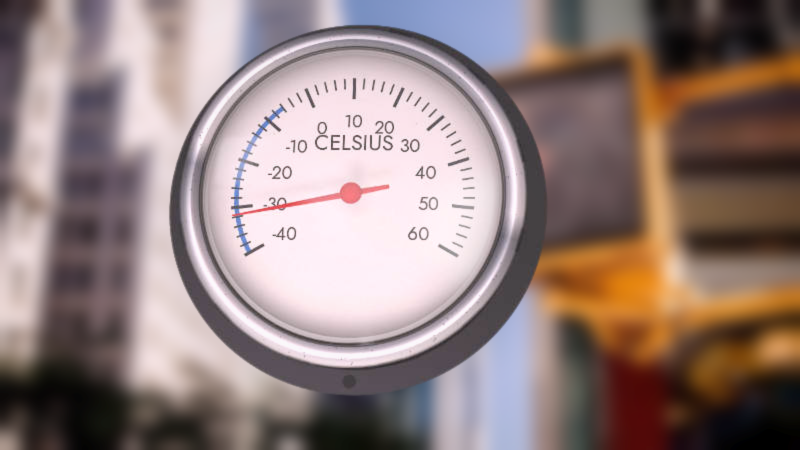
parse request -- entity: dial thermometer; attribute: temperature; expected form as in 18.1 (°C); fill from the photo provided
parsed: -32 (°C)
